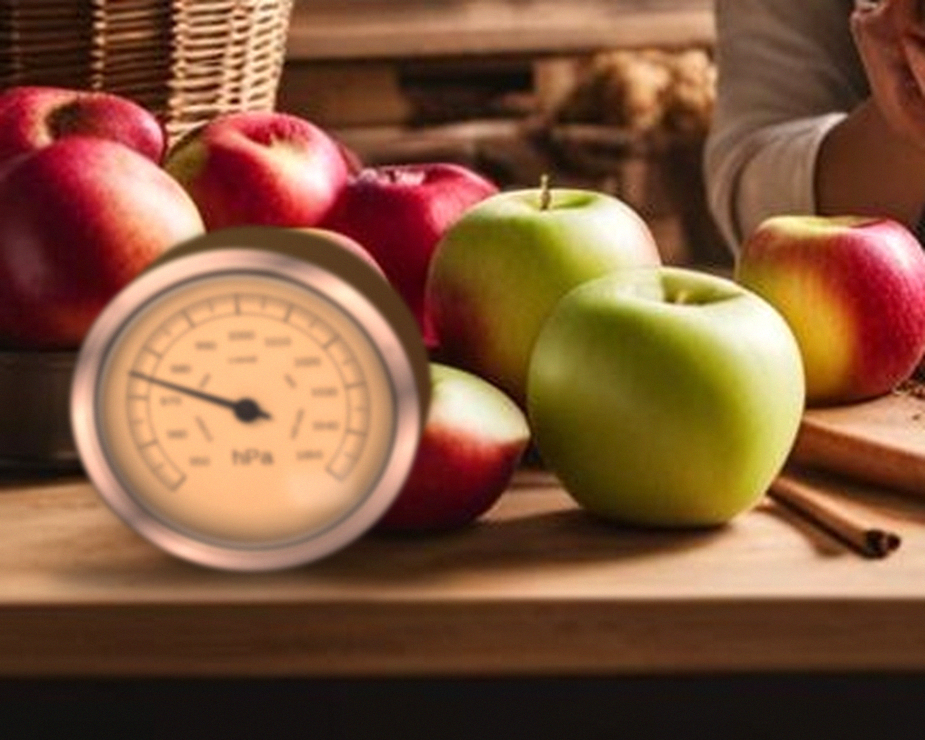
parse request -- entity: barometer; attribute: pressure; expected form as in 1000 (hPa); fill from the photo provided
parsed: 975 (hPa)
